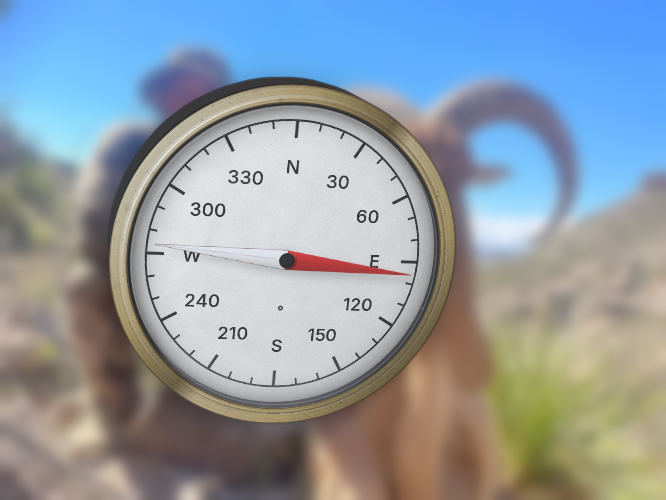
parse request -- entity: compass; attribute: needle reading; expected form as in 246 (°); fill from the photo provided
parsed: 95 (°)
